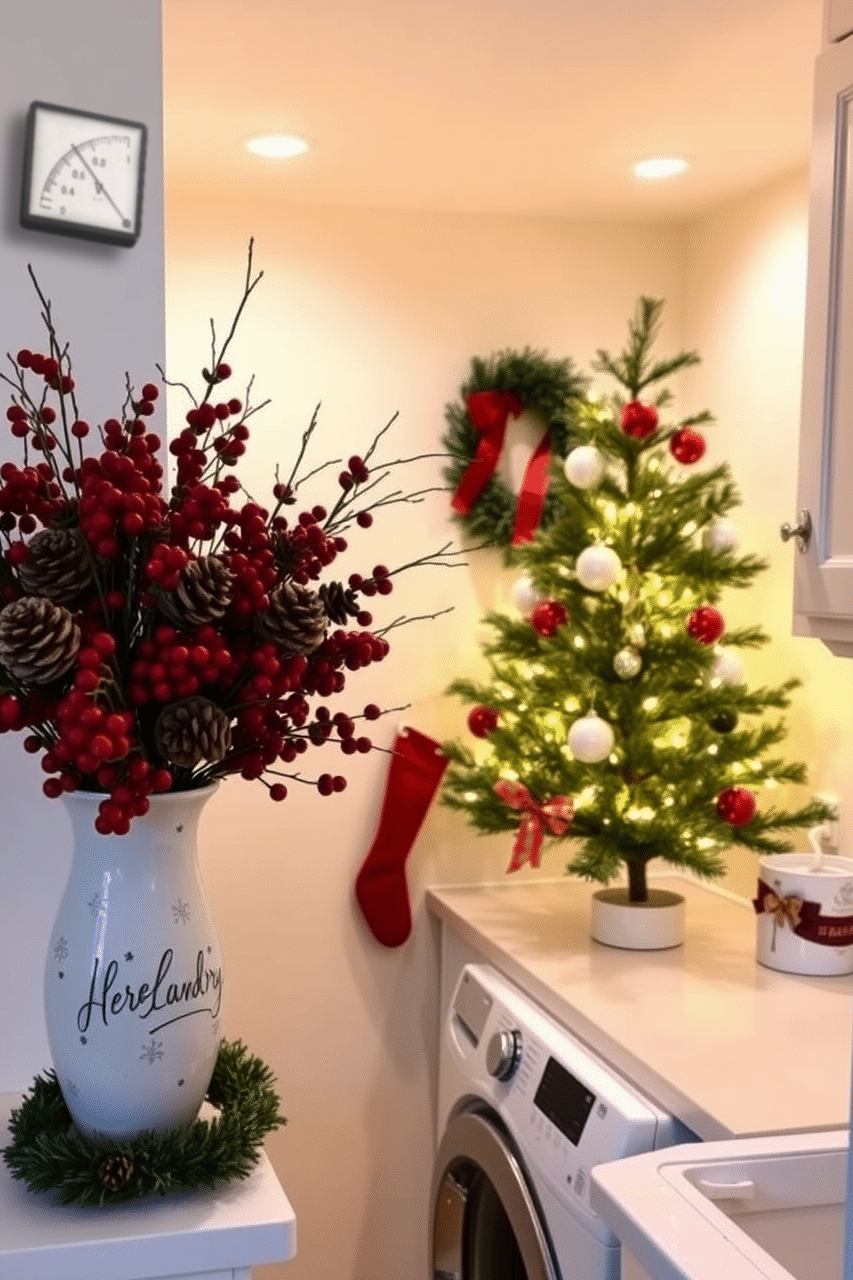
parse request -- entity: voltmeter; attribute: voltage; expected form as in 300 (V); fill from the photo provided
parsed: 0.7 (V)
